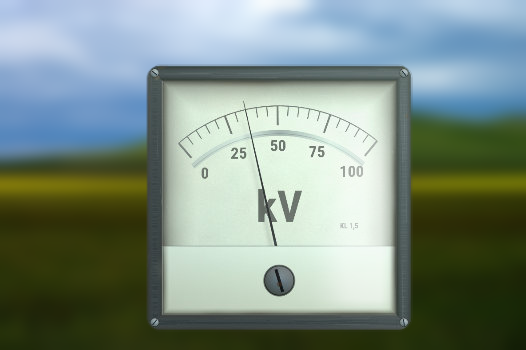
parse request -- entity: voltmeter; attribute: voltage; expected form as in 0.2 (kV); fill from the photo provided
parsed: 35 (kV)
